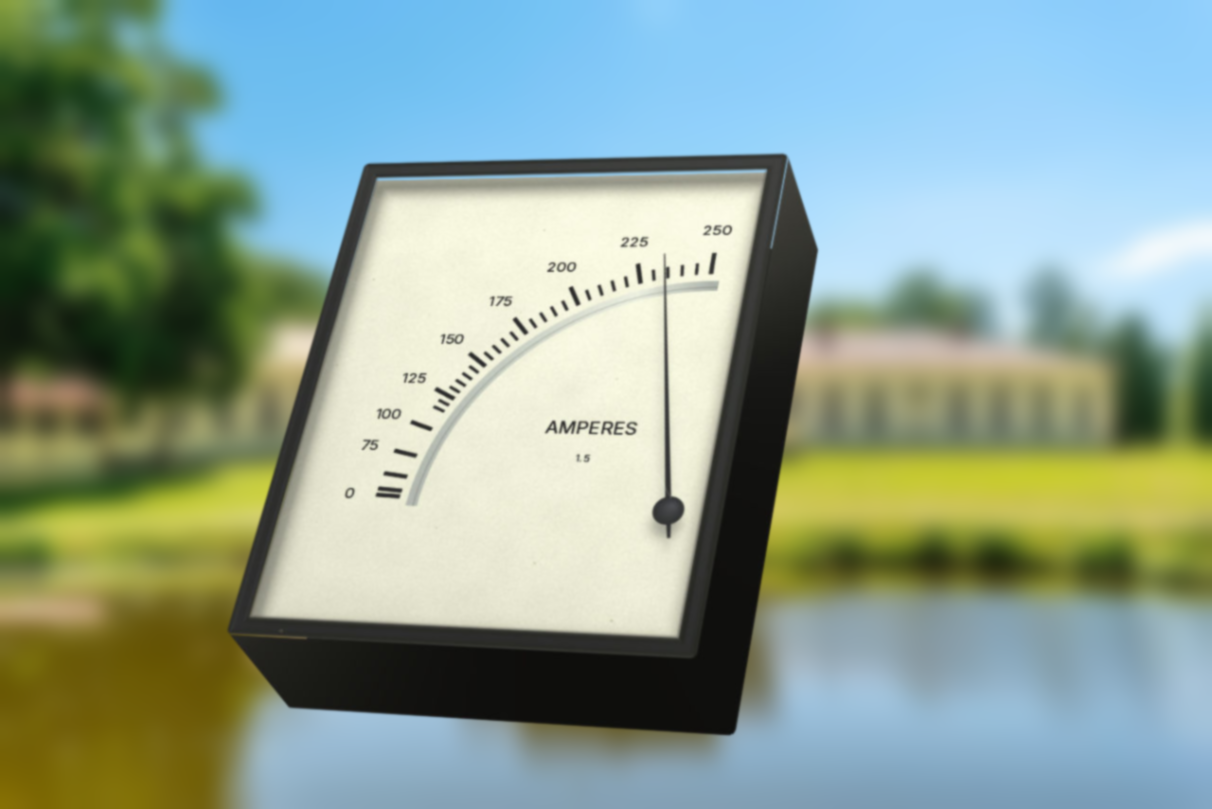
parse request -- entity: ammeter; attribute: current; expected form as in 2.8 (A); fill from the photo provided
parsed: 235 (A)
